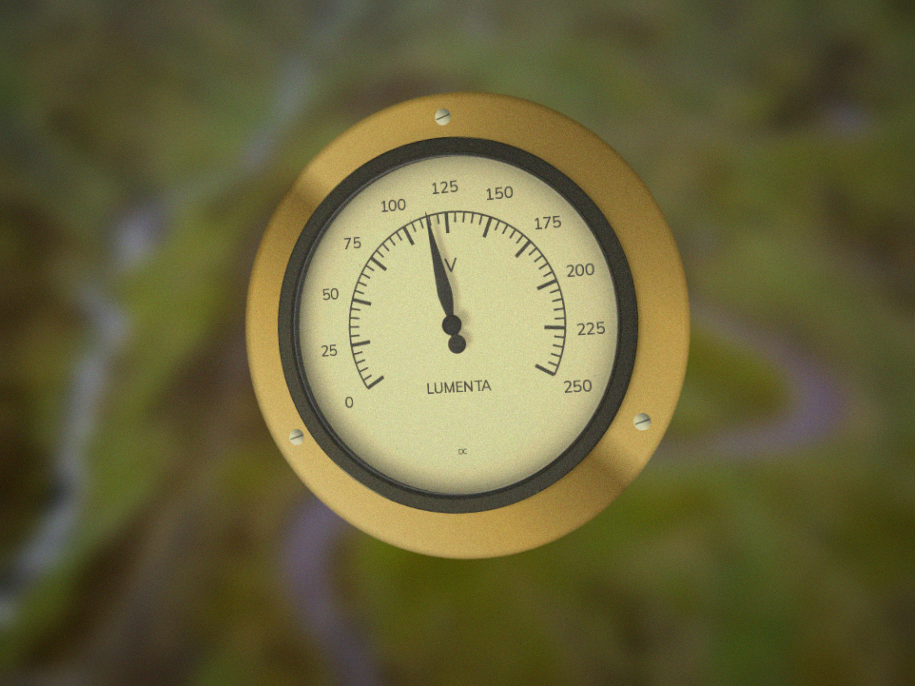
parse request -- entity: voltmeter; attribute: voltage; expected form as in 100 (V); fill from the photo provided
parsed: 115 (V)
